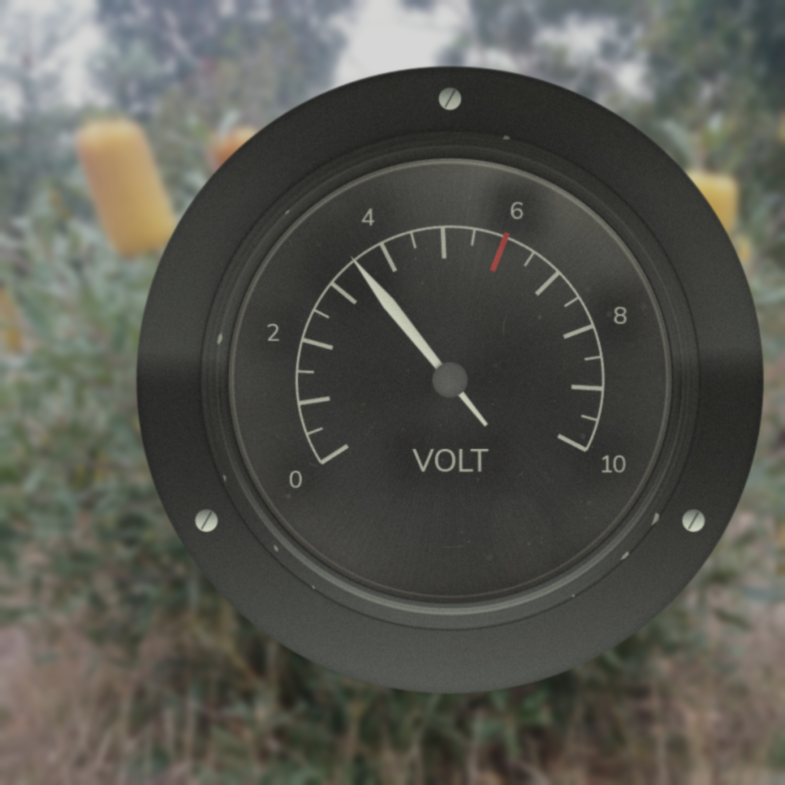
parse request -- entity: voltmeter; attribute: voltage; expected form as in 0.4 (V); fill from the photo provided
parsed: 3.5 (V)
